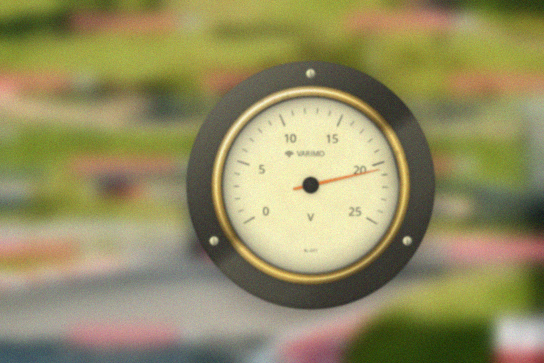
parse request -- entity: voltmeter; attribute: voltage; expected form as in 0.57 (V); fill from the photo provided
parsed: 20.5 (V)
